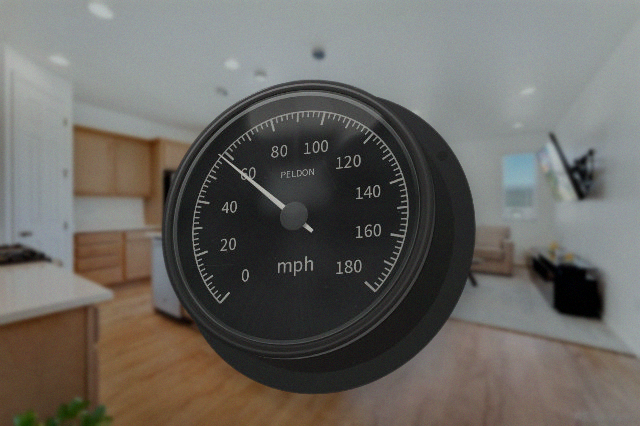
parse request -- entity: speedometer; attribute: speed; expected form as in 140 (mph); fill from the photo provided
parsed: 58 (mph)
